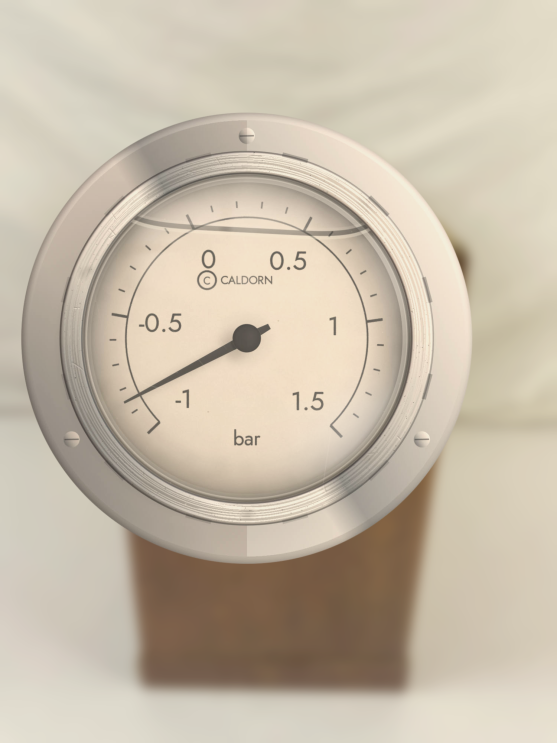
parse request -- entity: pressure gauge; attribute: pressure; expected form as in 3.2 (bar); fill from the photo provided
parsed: -0.85 (bar)
